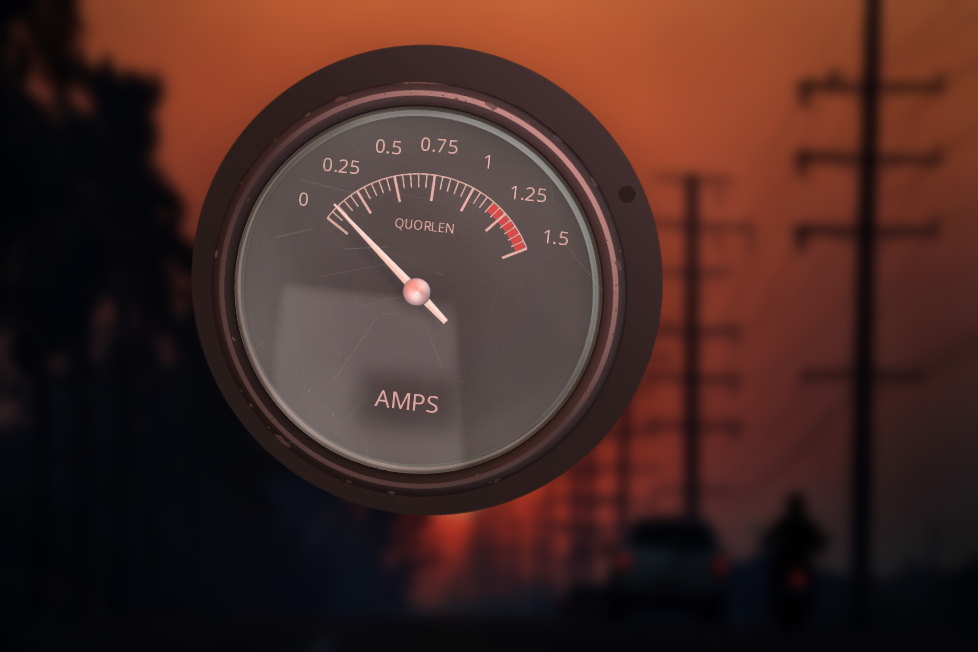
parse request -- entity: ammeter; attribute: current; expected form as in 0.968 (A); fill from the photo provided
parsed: 0.1 (A)
